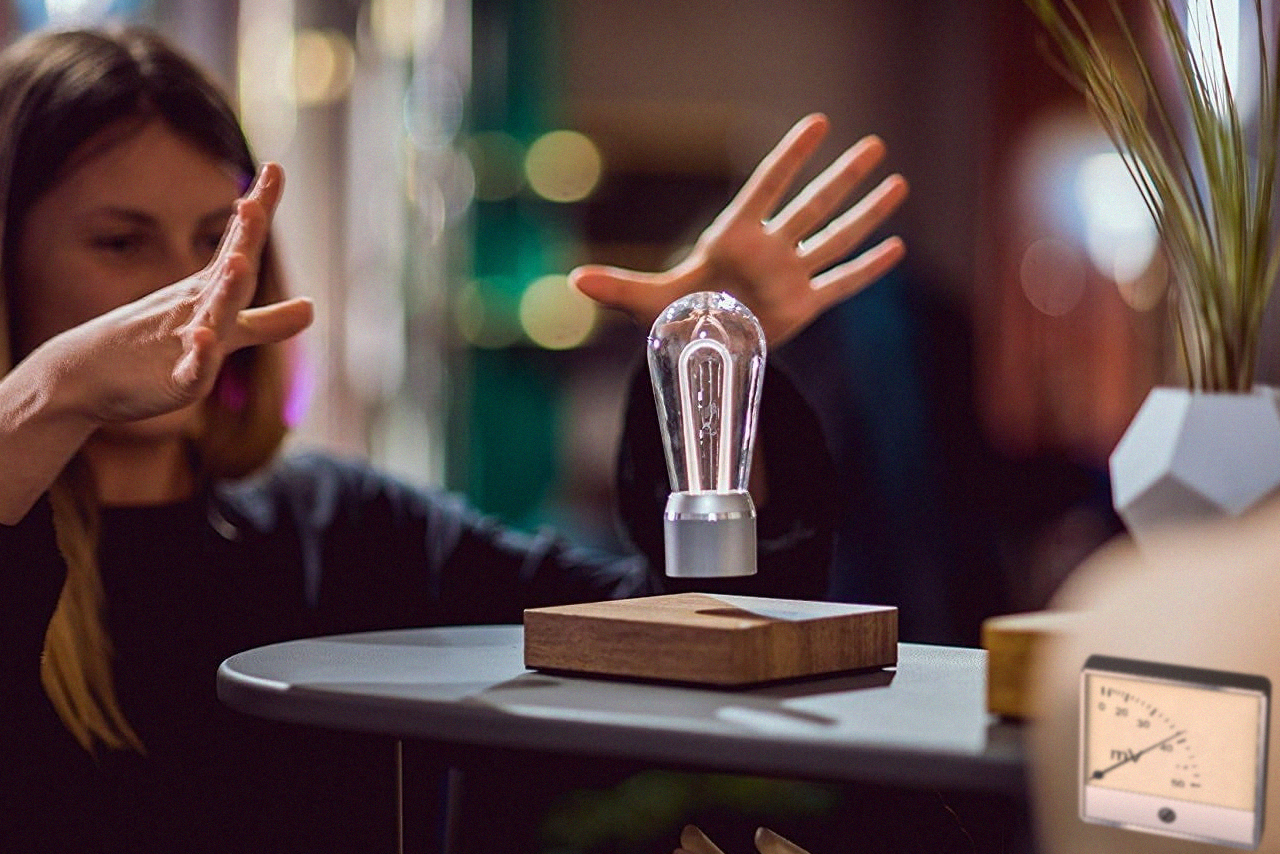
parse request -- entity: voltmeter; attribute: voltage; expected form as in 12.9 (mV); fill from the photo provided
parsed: 38 (mV)
